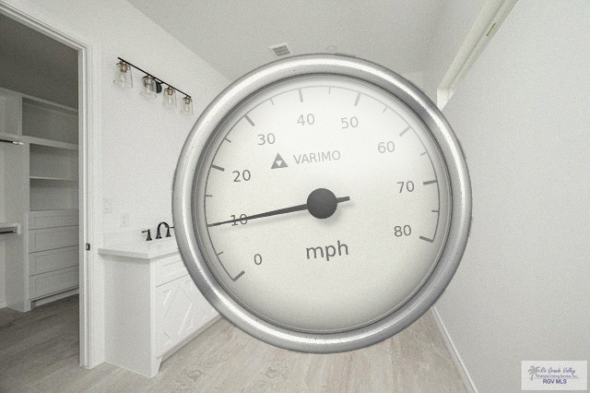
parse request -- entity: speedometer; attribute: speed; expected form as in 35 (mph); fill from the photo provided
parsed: 10 (mph)
